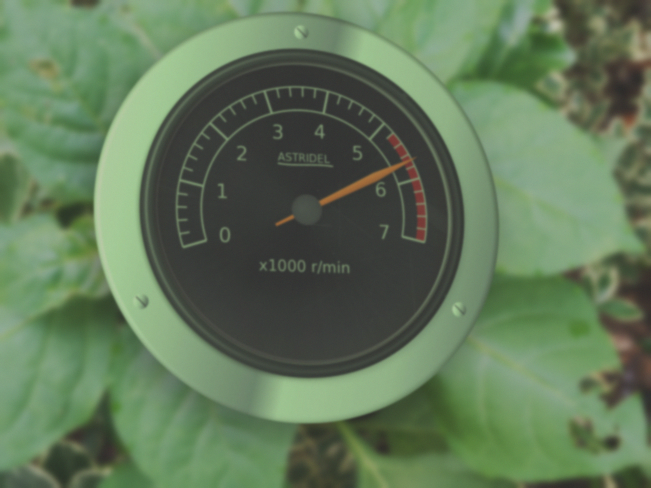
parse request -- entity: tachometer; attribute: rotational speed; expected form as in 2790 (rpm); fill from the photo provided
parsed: 5700 (rpm)
